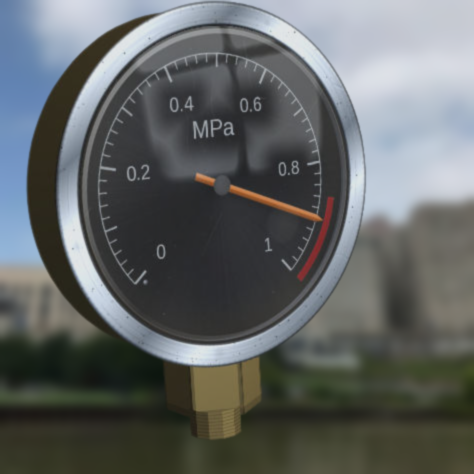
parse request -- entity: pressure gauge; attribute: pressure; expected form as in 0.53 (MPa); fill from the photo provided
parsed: 0.9 (MPa)
